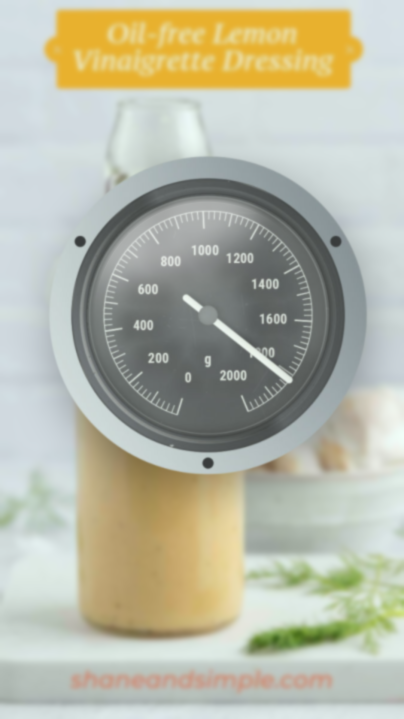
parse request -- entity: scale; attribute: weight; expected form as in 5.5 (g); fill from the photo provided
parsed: 1820 (g)
